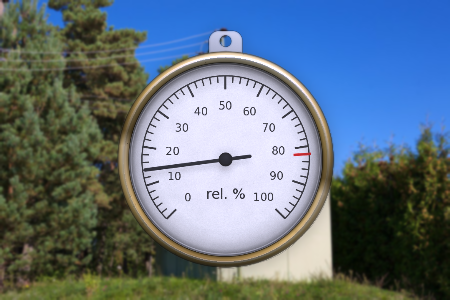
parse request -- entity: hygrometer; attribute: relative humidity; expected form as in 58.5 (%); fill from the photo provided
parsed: 14 (%)
